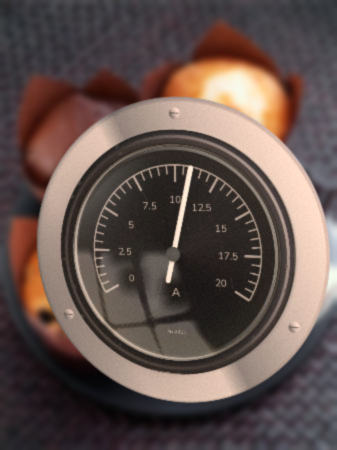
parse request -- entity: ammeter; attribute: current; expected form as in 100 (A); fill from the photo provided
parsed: 11 (A)
